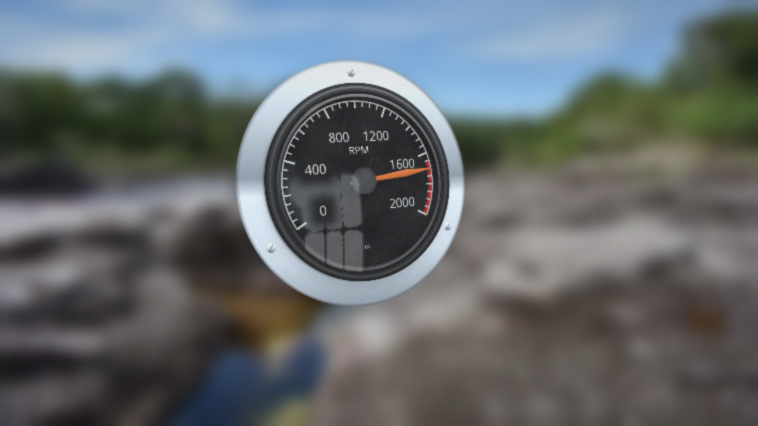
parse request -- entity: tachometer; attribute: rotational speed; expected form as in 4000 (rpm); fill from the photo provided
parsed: 1700 (rpm)
